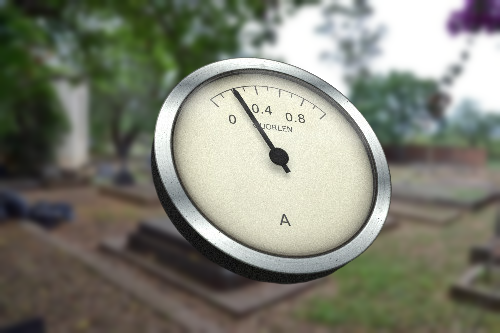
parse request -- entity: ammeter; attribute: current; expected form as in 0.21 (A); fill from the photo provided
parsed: 0.2 (A)
